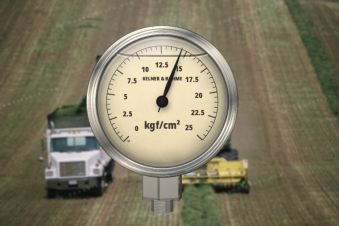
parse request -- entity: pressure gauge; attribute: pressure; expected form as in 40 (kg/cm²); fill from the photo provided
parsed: 14.5 (kg/cm²)
